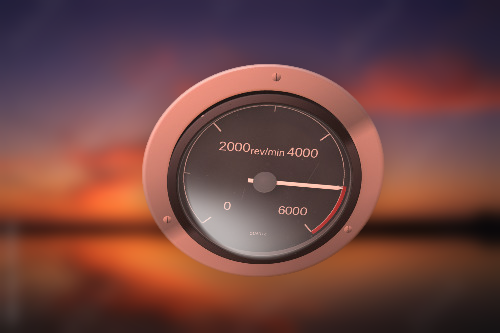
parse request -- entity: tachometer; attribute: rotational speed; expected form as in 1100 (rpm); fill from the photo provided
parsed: 5000 (rpm)
